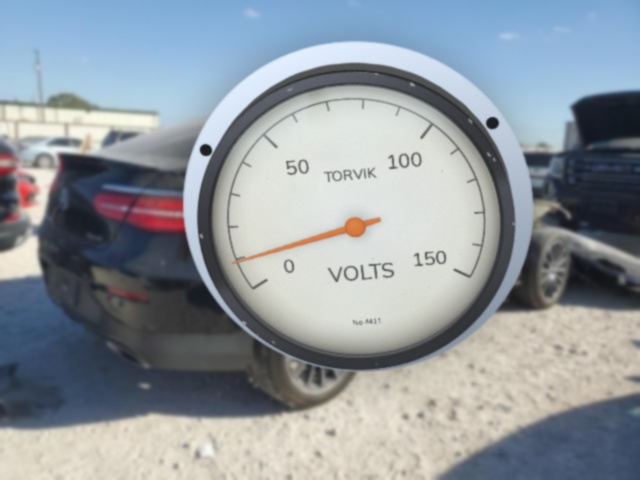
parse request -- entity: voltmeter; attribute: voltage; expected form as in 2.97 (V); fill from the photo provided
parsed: 10 (V)
